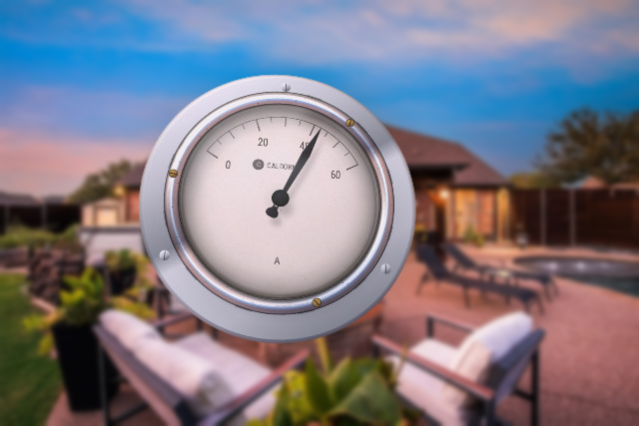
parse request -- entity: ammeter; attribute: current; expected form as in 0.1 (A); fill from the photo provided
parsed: 42.5 (A)
